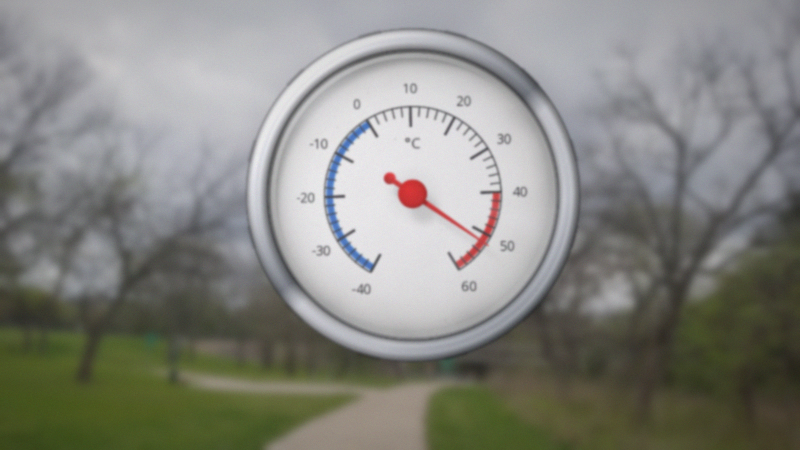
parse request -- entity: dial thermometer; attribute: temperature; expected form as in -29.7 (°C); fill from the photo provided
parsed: 52 (°C)
